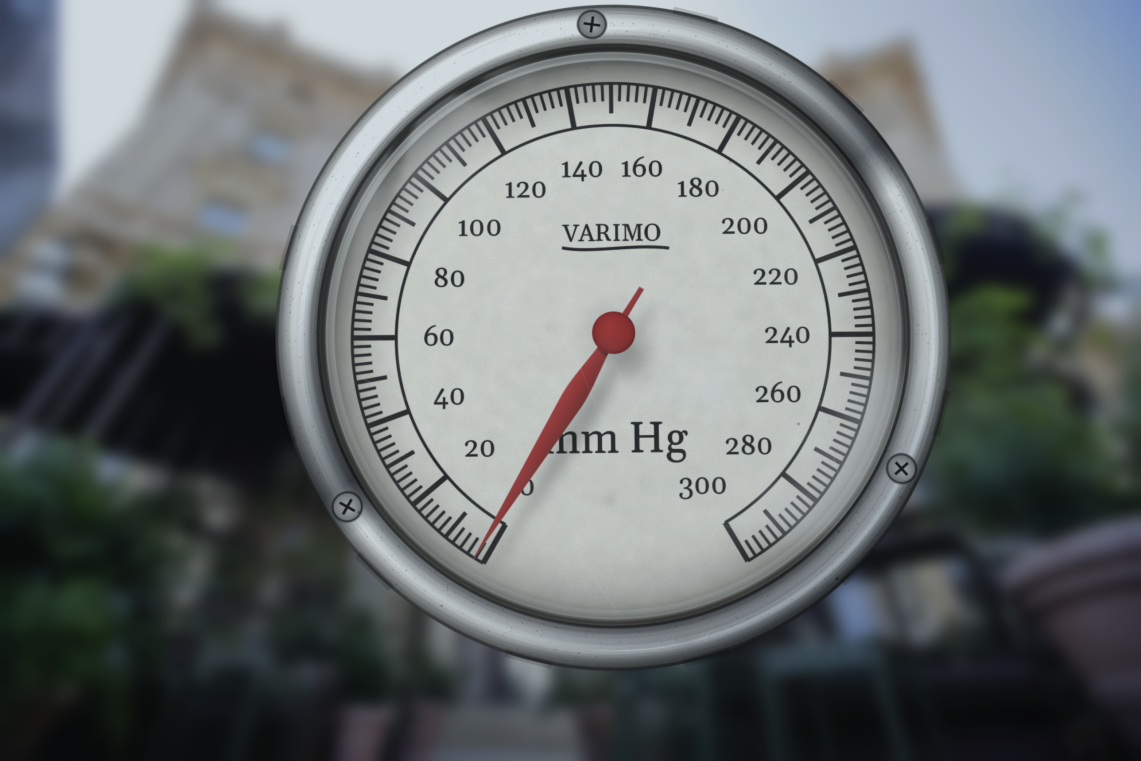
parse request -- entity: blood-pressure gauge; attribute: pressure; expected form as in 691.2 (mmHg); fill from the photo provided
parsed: 2 (mmHg)
